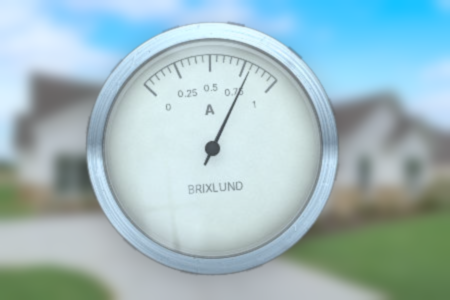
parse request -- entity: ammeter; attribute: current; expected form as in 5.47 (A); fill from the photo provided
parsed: 0.8 (A)
